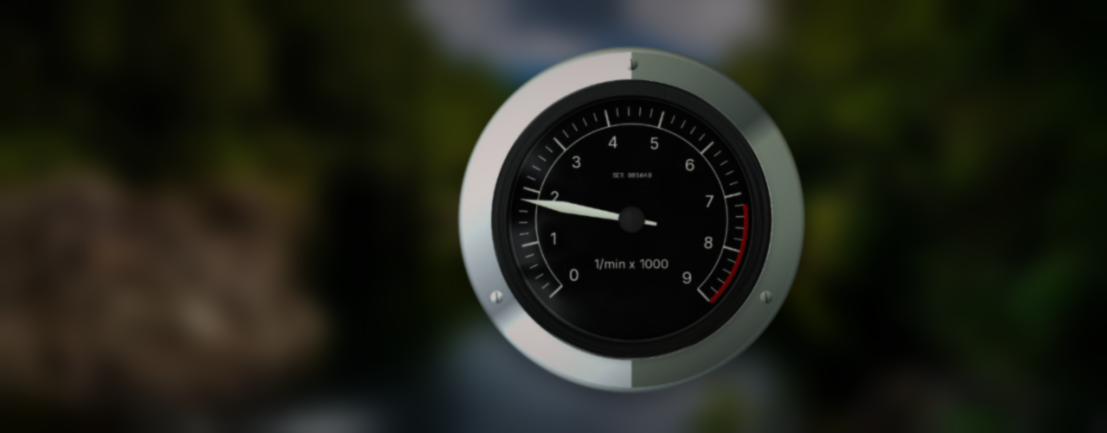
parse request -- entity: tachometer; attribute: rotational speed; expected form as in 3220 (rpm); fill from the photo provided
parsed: 1800 (rpm)
